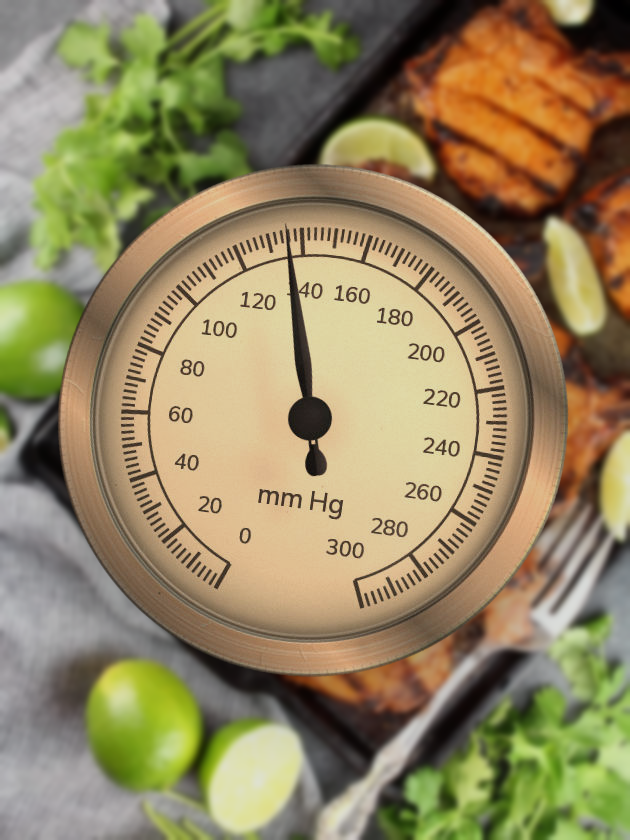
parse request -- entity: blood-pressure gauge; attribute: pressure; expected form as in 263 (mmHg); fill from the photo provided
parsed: 136 (mmHg)
